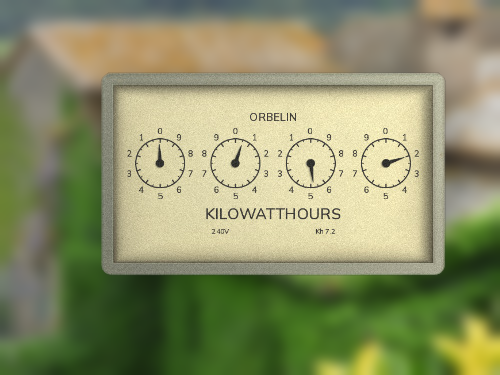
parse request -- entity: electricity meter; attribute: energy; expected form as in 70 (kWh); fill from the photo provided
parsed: 52 (kWh)
